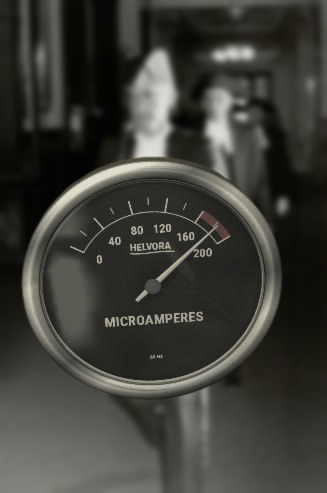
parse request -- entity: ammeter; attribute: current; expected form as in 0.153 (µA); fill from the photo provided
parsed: 180 (µA)
